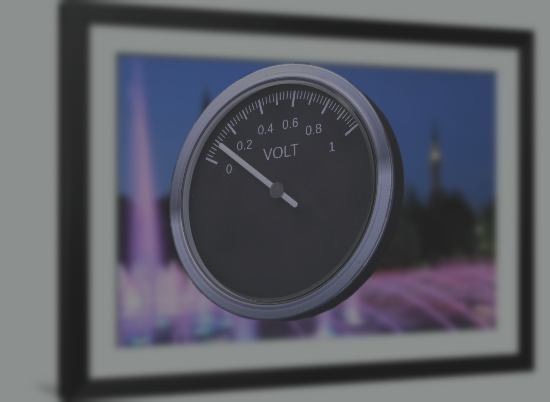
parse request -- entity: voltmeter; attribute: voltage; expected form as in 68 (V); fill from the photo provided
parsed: 0.1 (V)
